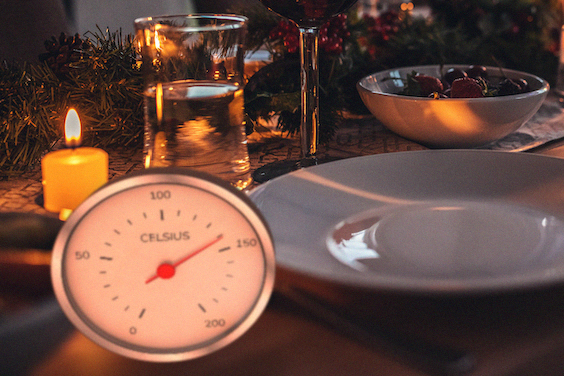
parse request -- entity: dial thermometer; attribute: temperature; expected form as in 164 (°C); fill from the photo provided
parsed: 140 (°C)
